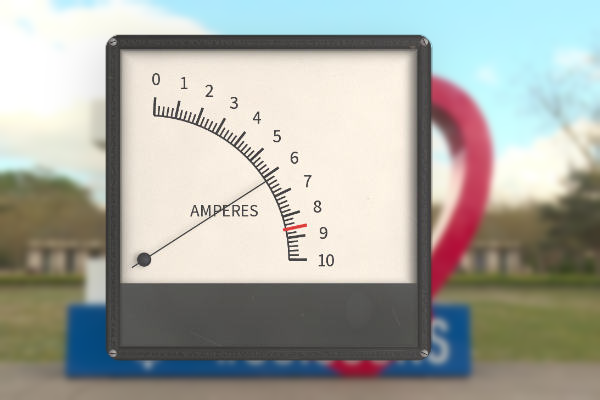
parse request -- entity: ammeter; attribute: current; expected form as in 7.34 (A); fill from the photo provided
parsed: 6.2 (A)
